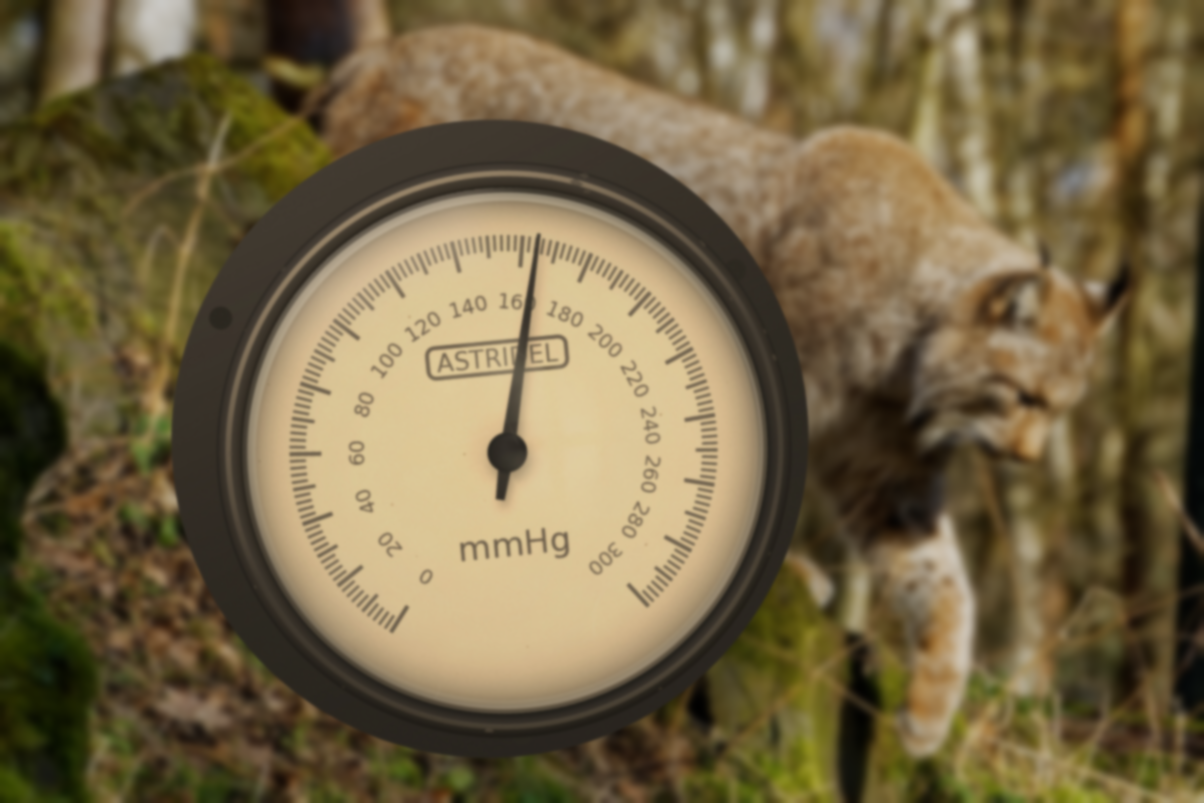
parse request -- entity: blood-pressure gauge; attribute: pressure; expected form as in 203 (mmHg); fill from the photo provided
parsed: 164 (mmHg)
